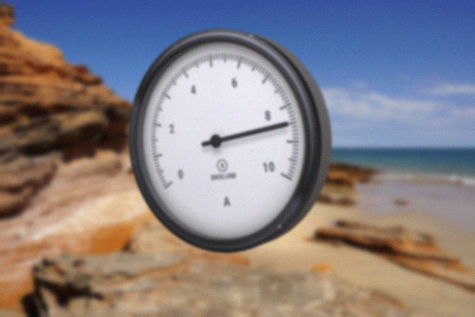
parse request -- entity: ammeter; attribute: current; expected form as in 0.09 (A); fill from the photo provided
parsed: 8.5 (A)
